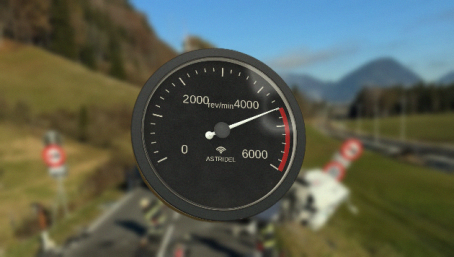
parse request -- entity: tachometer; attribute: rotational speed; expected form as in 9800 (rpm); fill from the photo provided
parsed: 4600 (rpm)
